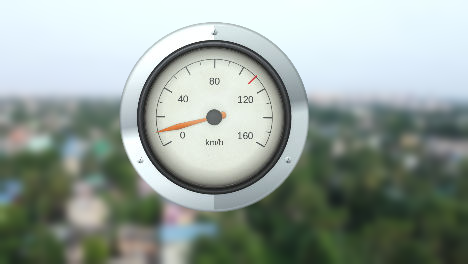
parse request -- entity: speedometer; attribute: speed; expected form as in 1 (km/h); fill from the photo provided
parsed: 10 (km/h)
